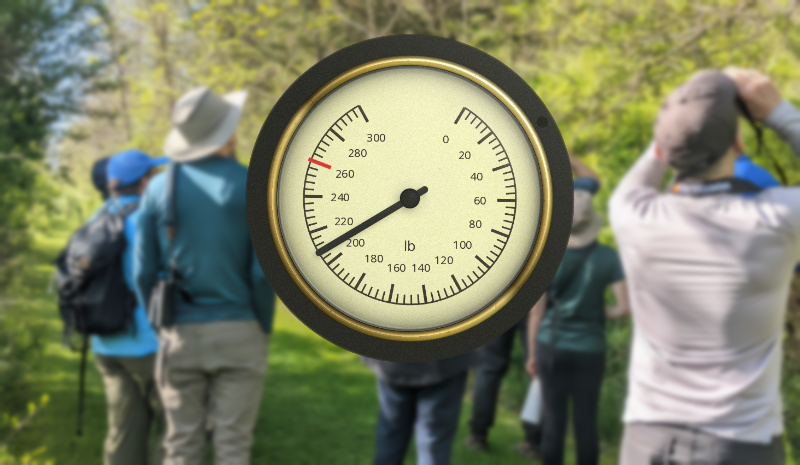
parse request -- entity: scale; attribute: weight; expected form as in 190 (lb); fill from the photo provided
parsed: 208 (lb)
